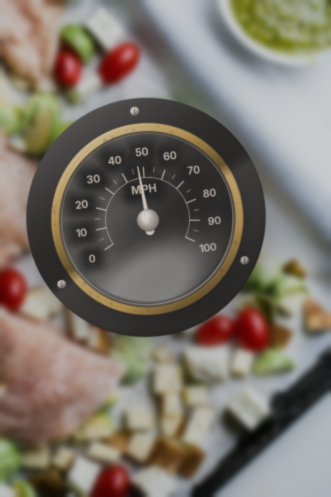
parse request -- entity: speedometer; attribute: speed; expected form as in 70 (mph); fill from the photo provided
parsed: 47.5 (mph)
